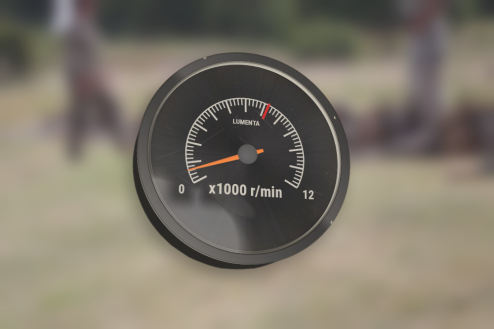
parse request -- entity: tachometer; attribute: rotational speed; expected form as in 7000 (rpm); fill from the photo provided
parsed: 600 (rpm)
